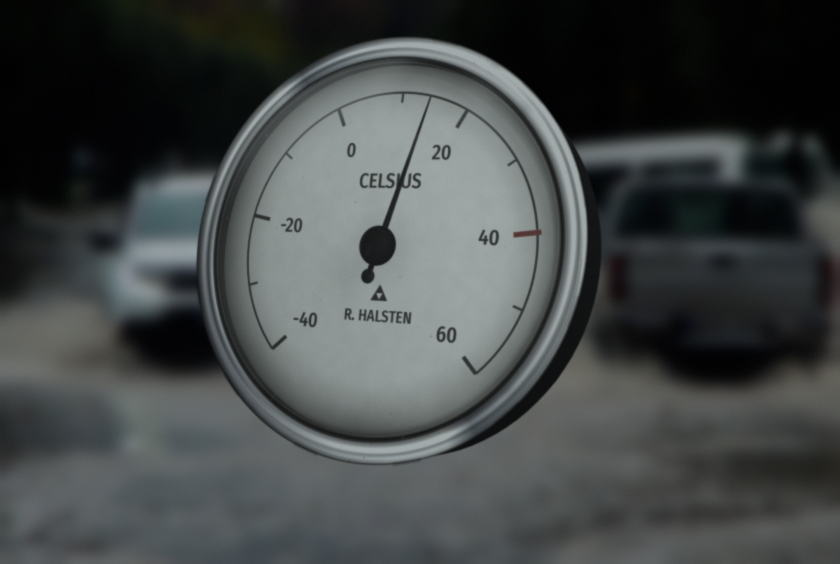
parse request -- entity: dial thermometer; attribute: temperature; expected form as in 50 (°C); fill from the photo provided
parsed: 15 (°C)
